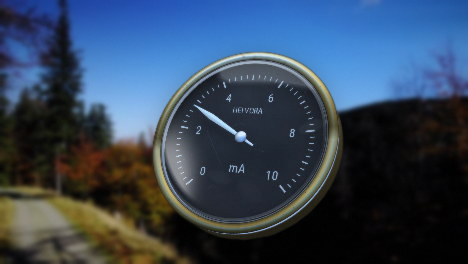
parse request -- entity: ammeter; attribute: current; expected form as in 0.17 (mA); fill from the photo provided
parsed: 2.8 (mA)
